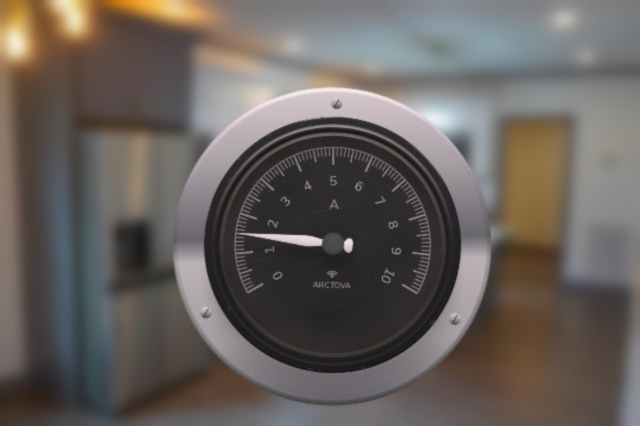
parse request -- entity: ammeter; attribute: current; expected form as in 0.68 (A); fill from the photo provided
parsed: 1.5 (A)
